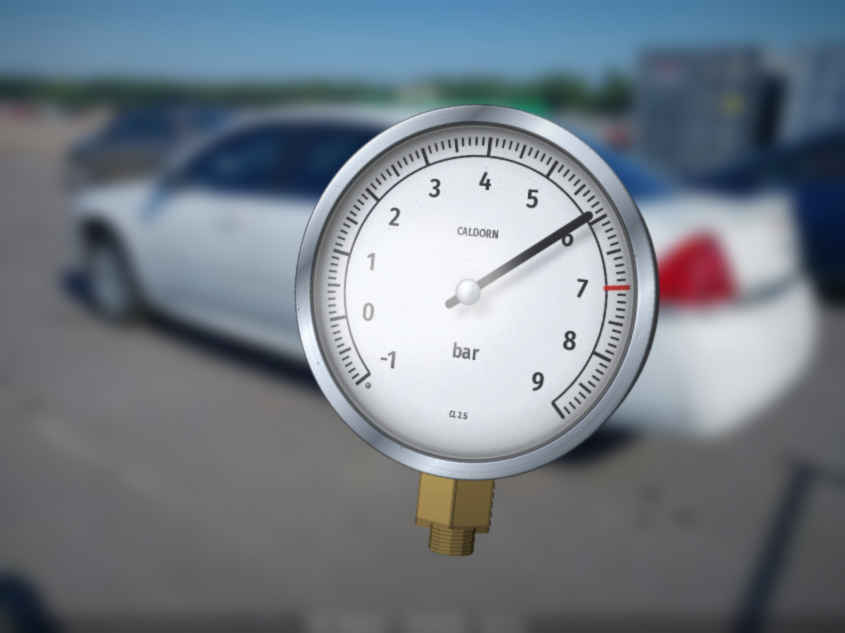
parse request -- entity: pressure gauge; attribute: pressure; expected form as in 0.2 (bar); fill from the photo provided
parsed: 5.9 (bar)
